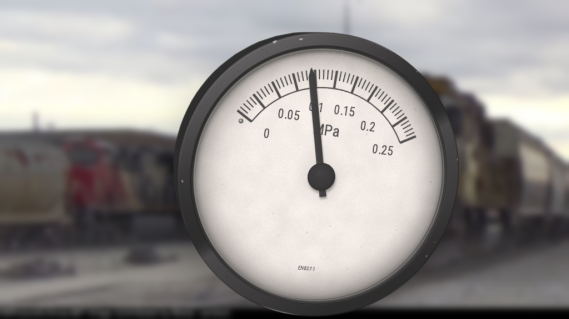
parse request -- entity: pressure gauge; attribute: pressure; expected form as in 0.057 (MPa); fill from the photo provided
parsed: 0.095 (MPa)
